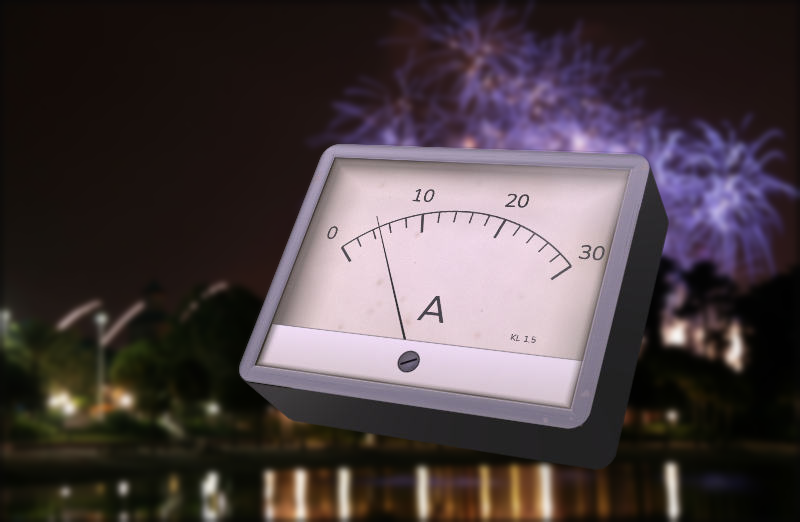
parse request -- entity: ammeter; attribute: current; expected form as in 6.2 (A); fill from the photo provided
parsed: 5 (A)
